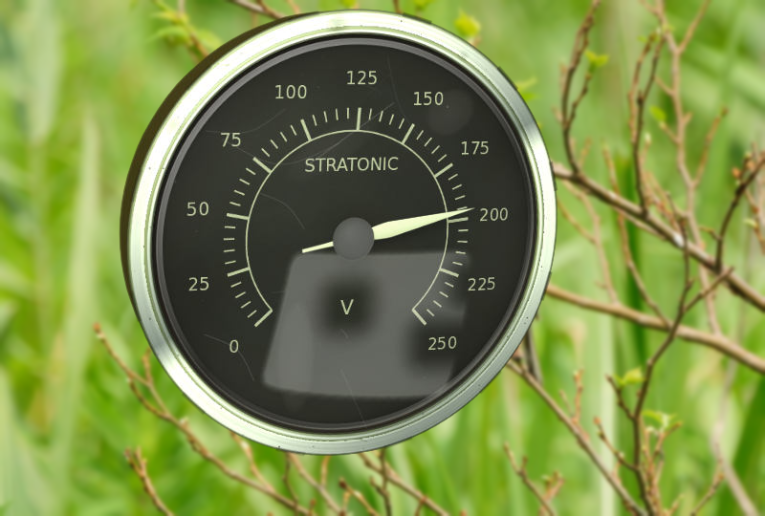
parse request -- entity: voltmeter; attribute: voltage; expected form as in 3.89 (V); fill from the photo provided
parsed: 195 (V)
